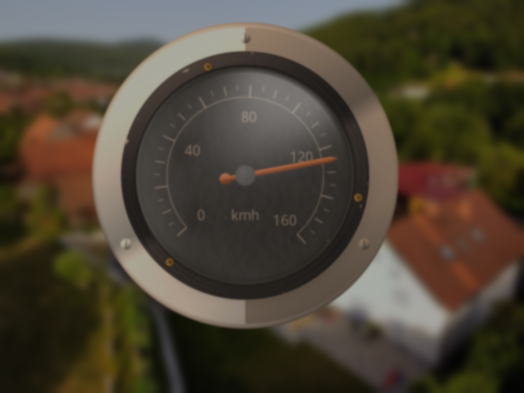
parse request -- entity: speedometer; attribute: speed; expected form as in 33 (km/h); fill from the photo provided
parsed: 125 (km/h)
